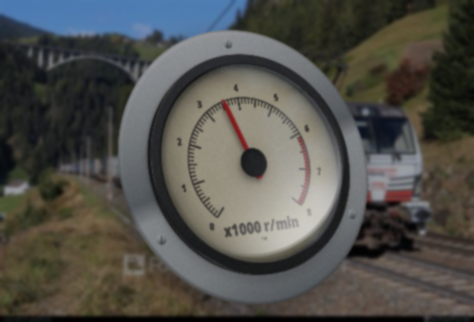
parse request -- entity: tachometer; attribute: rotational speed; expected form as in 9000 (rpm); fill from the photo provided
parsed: 3500 (rpm)
